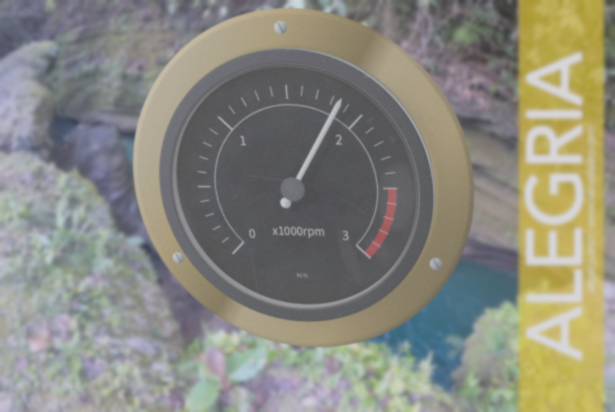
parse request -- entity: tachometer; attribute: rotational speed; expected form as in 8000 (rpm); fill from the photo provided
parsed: 1850 (rpm)
